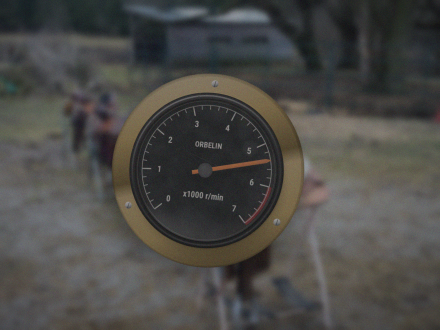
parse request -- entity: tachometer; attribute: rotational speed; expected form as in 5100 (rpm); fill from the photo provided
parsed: 5400 (rpm)
